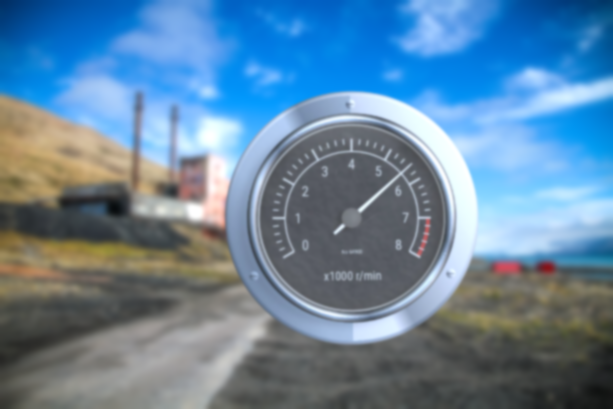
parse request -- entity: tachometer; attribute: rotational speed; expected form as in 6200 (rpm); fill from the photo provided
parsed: 5600 (rpm)
